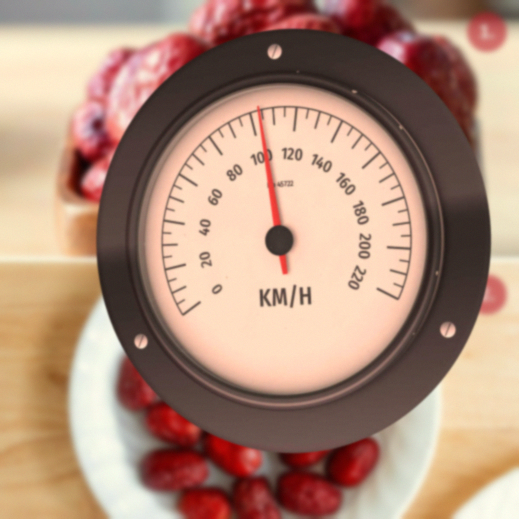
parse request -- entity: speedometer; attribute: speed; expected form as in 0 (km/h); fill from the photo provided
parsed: 105 (km/h)
